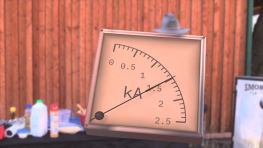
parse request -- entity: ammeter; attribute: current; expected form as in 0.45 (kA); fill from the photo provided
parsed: 1.5 (kA)
